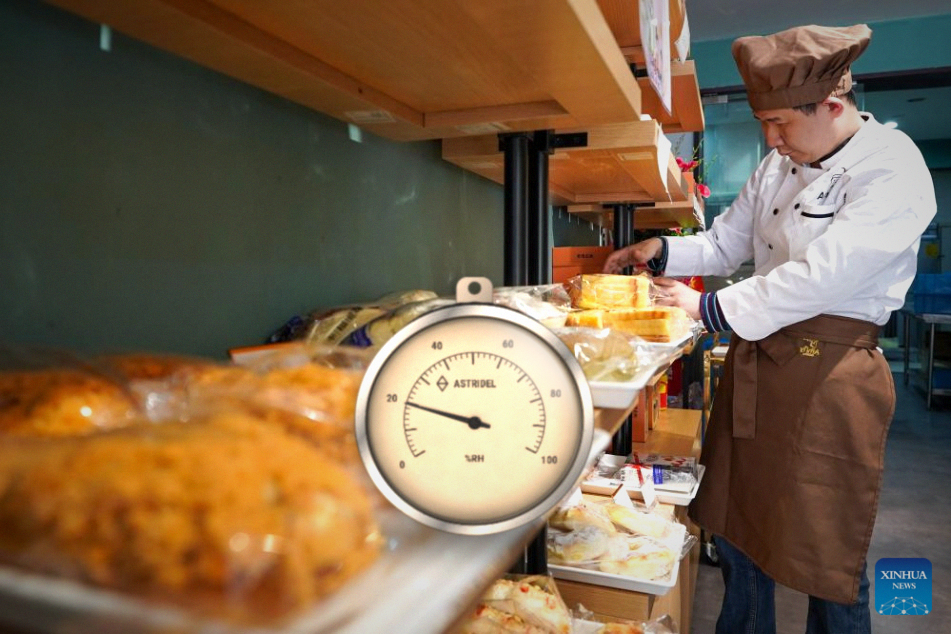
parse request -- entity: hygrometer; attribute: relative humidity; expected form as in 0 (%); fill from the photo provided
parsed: 20 (%)
